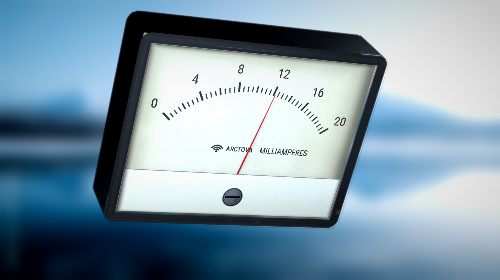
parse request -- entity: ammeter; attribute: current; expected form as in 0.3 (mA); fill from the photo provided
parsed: 12 (mA)
